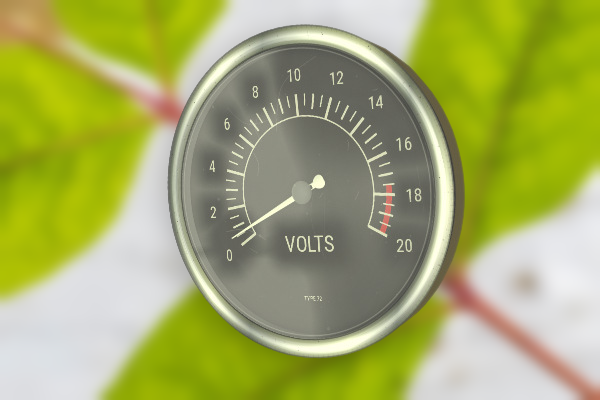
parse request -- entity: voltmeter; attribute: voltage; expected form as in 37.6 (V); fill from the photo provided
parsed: 0.5 (V)
